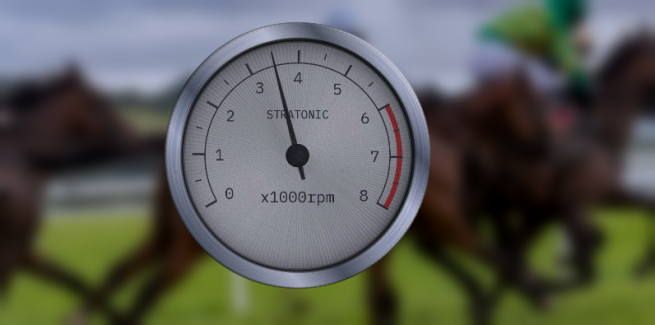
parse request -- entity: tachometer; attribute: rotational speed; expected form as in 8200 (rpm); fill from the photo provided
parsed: 3500 (rpm)
